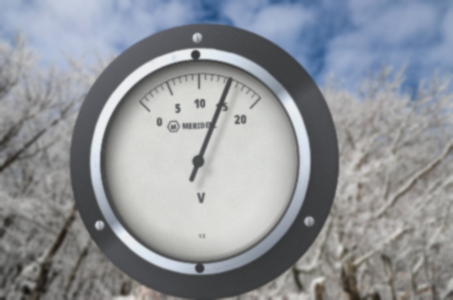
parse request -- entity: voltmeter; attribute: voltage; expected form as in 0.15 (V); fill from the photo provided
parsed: 15 (V)
